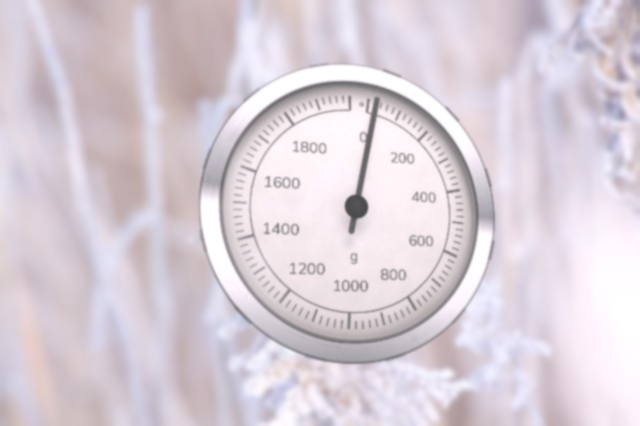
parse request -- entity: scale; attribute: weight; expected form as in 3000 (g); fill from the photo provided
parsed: 20 (g)
